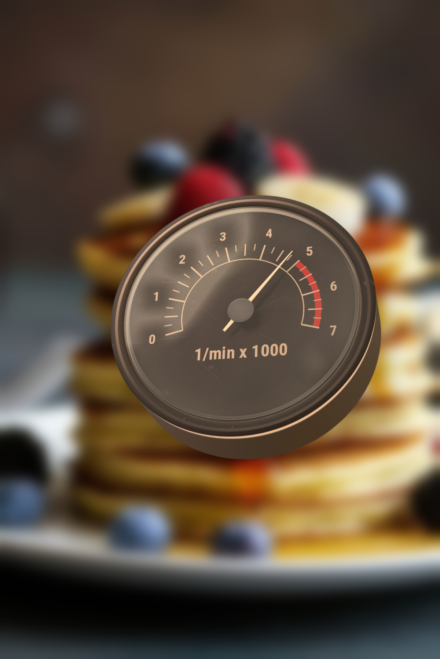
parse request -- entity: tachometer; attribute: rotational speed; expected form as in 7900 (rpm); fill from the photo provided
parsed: 4750 (rpm)
